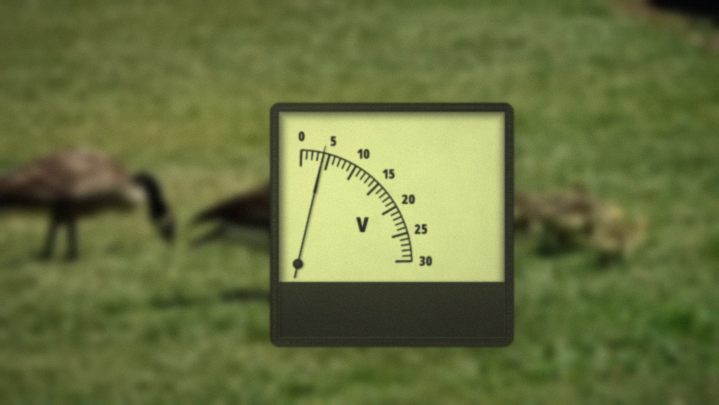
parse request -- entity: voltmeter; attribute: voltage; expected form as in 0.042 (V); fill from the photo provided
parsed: 4 (V)
